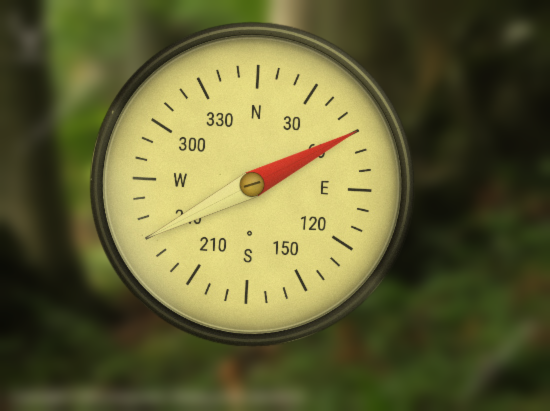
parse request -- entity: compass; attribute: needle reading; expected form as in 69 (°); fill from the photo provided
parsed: 60 (°)
